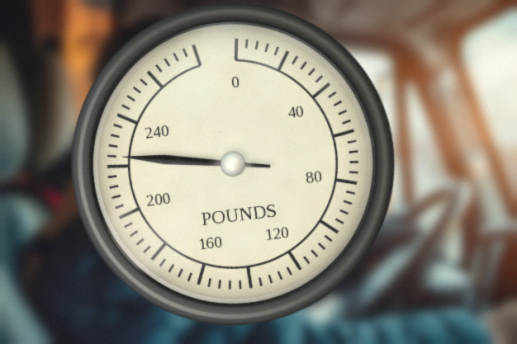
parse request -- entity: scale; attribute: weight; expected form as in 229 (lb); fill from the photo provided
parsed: 224 (lb)
